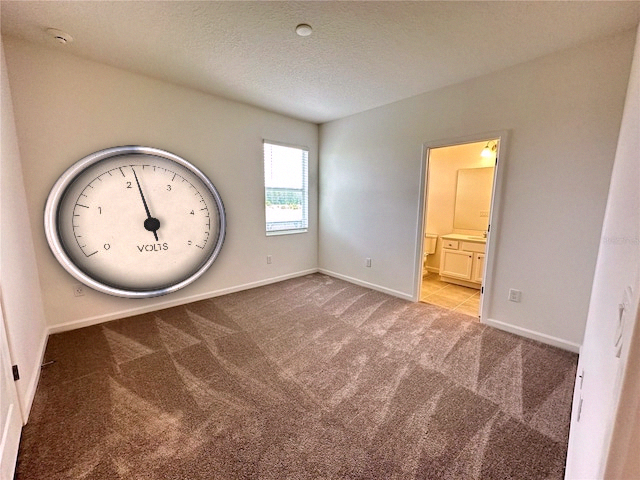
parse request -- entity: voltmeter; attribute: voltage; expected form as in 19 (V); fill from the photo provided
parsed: 2.2 (V)
